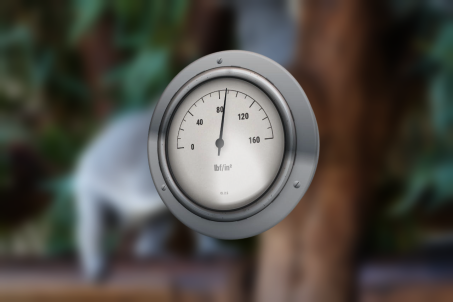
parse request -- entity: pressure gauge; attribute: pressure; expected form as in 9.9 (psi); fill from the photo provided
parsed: 90 (psi)
